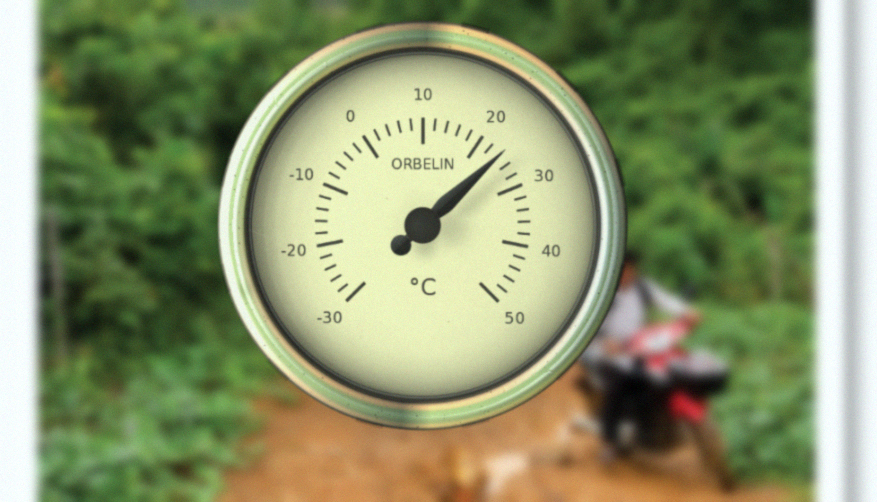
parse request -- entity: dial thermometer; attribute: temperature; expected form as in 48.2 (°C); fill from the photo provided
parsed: 24 (°C)
